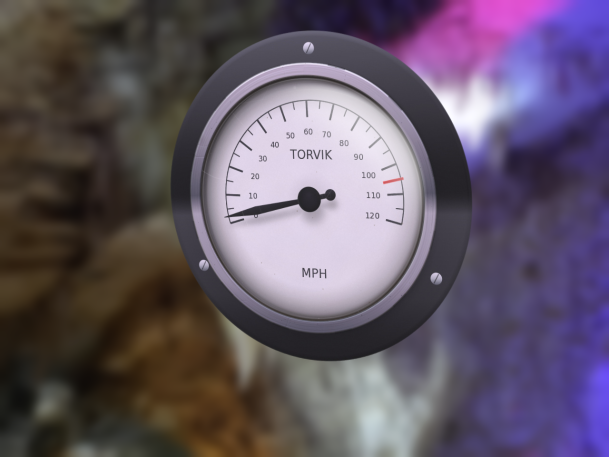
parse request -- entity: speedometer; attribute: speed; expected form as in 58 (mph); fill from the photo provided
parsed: 2.5 (mph)
